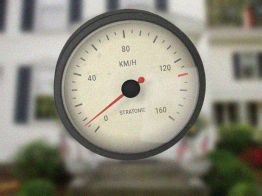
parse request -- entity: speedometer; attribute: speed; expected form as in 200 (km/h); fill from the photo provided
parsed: 7.5 (km/h)
